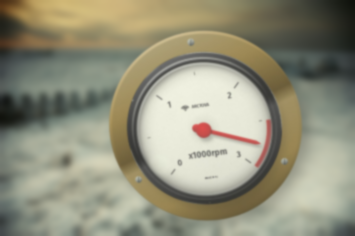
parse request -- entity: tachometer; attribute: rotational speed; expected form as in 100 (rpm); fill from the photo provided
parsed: 2750 (rpm)
